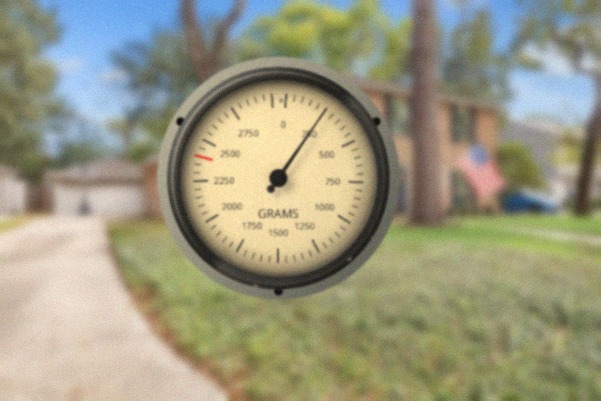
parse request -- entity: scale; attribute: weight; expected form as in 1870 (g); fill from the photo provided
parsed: 250 (g)
